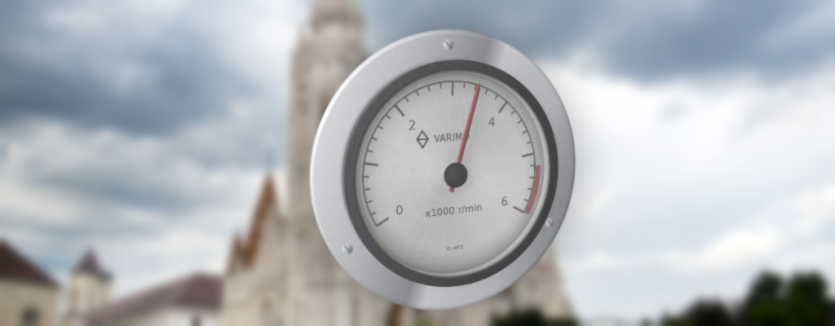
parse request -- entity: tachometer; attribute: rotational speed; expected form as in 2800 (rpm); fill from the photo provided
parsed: 3400 (rpm)
